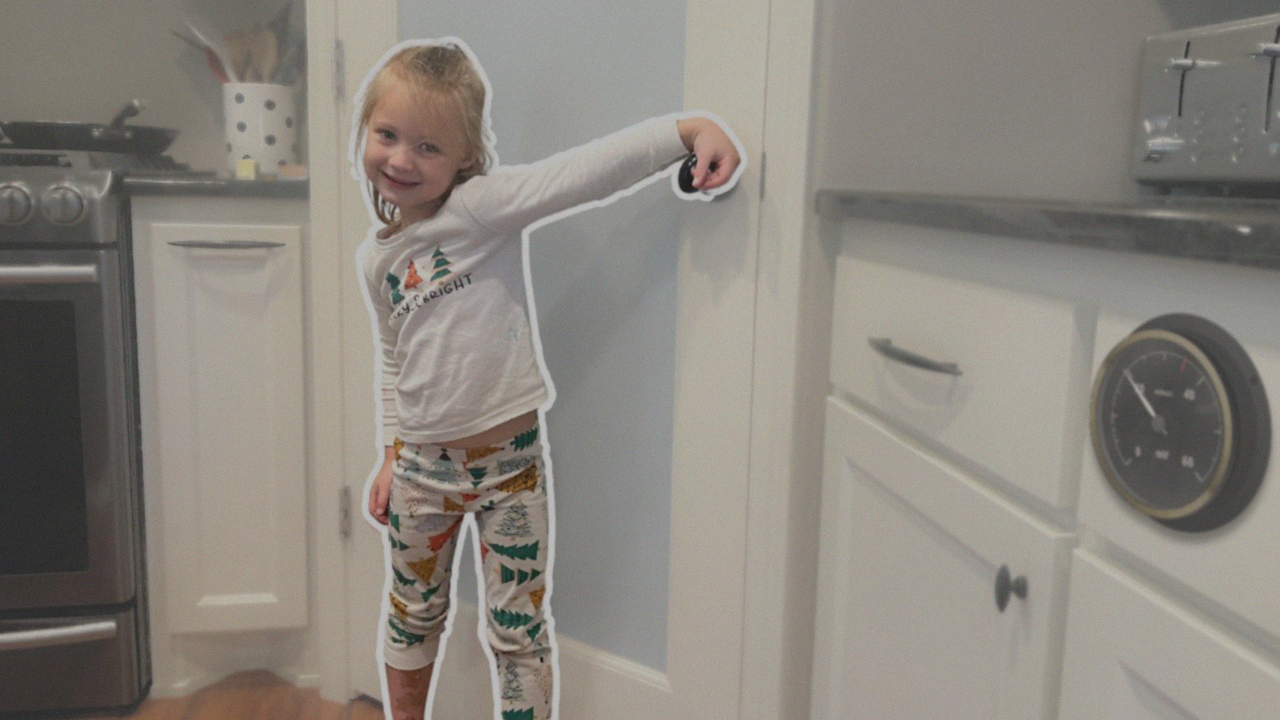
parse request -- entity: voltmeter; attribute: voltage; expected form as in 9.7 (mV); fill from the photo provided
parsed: 20 (mV)
